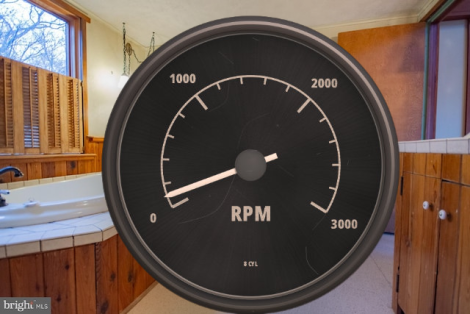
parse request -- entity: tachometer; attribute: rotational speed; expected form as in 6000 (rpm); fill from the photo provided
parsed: 100 (rpm)
